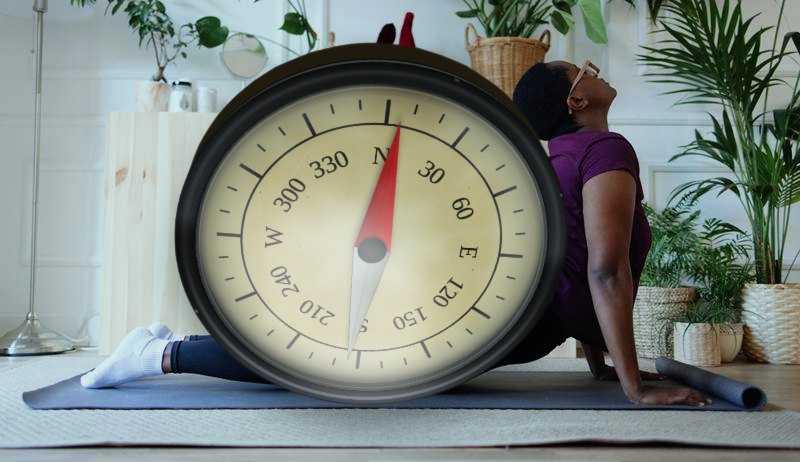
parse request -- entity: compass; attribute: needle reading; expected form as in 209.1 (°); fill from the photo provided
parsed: 5 (°)
